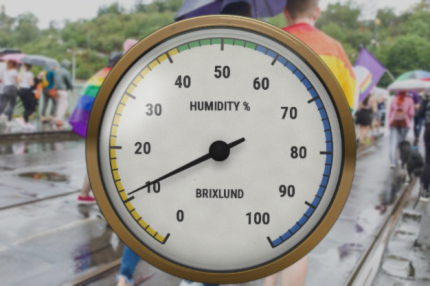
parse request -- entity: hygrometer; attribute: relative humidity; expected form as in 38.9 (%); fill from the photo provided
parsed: 11 (%)
